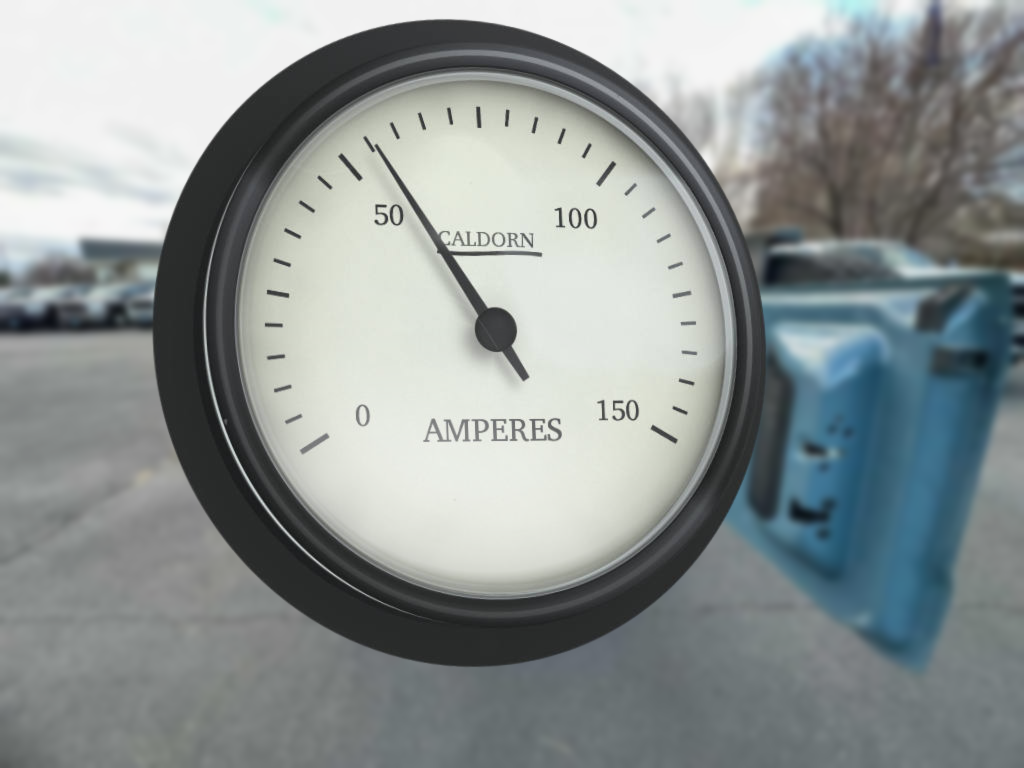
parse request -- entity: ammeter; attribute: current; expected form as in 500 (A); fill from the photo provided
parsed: 55 (A)
